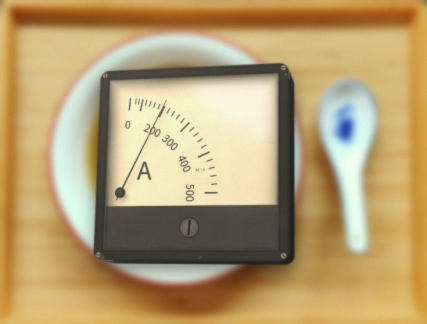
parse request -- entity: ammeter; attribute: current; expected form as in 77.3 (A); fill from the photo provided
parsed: 200 (A)
